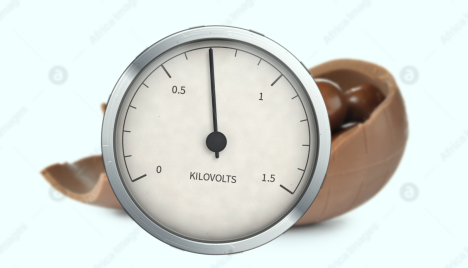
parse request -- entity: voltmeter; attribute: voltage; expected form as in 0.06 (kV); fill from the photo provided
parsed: 0.7 (kV)
